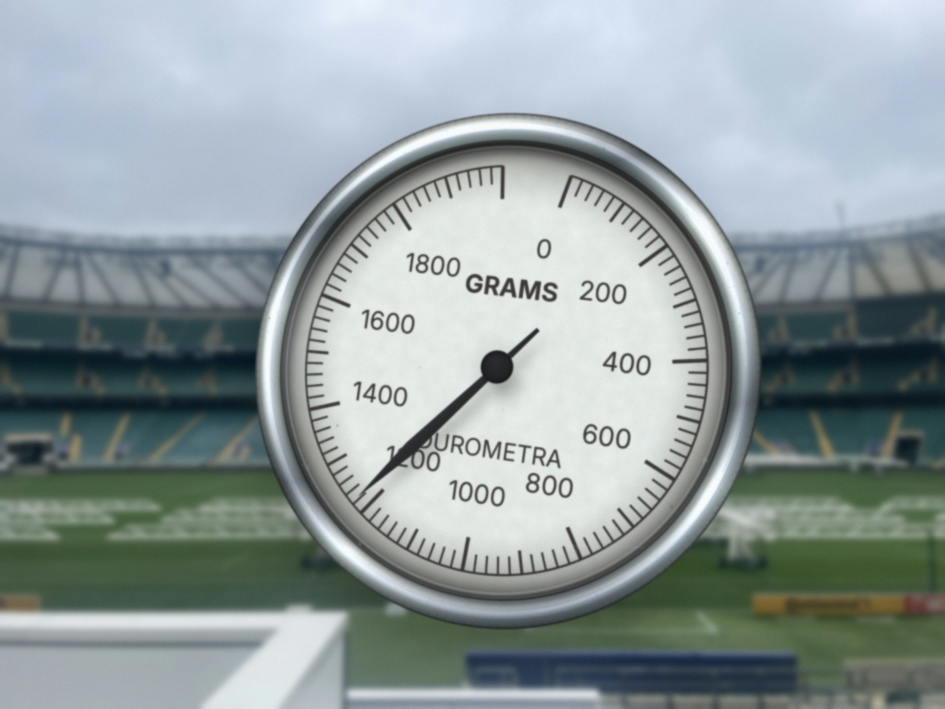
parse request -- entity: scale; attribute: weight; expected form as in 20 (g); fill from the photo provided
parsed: 1220 (g)
